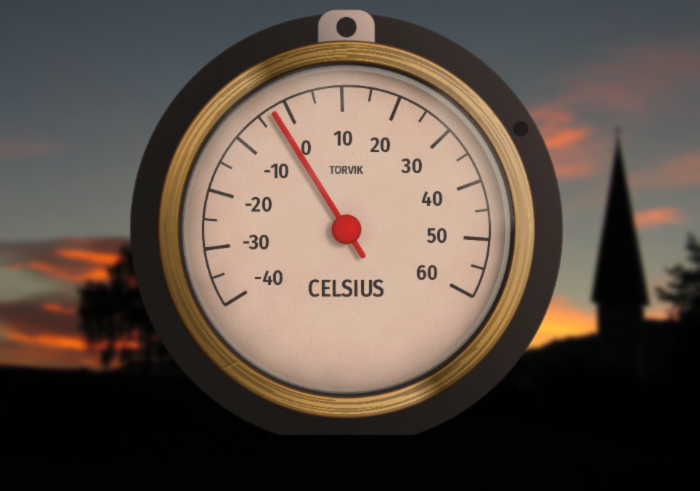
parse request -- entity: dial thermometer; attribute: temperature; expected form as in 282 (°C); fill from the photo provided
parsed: -2.5 (°C)
